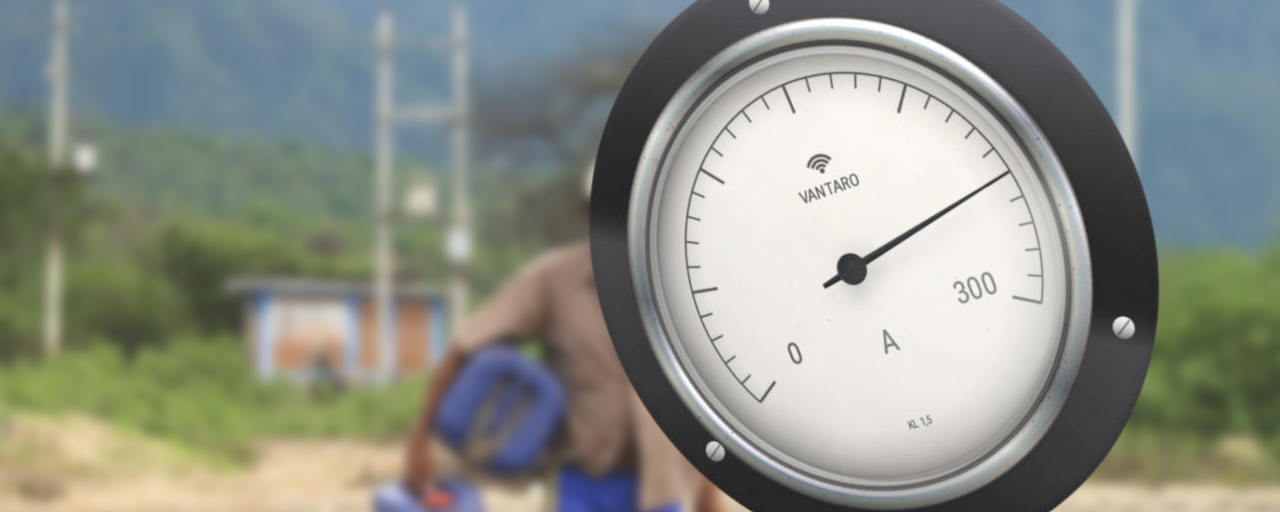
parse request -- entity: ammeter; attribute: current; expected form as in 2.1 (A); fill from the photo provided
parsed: 250 (A)
